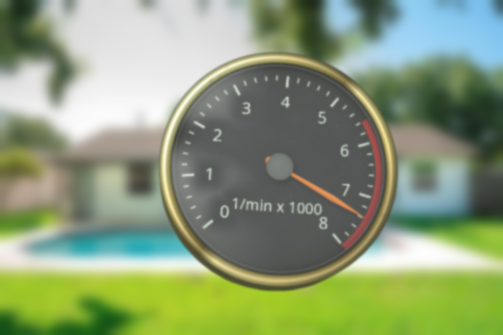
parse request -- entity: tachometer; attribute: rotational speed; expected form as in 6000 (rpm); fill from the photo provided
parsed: 7400 (rpm)
